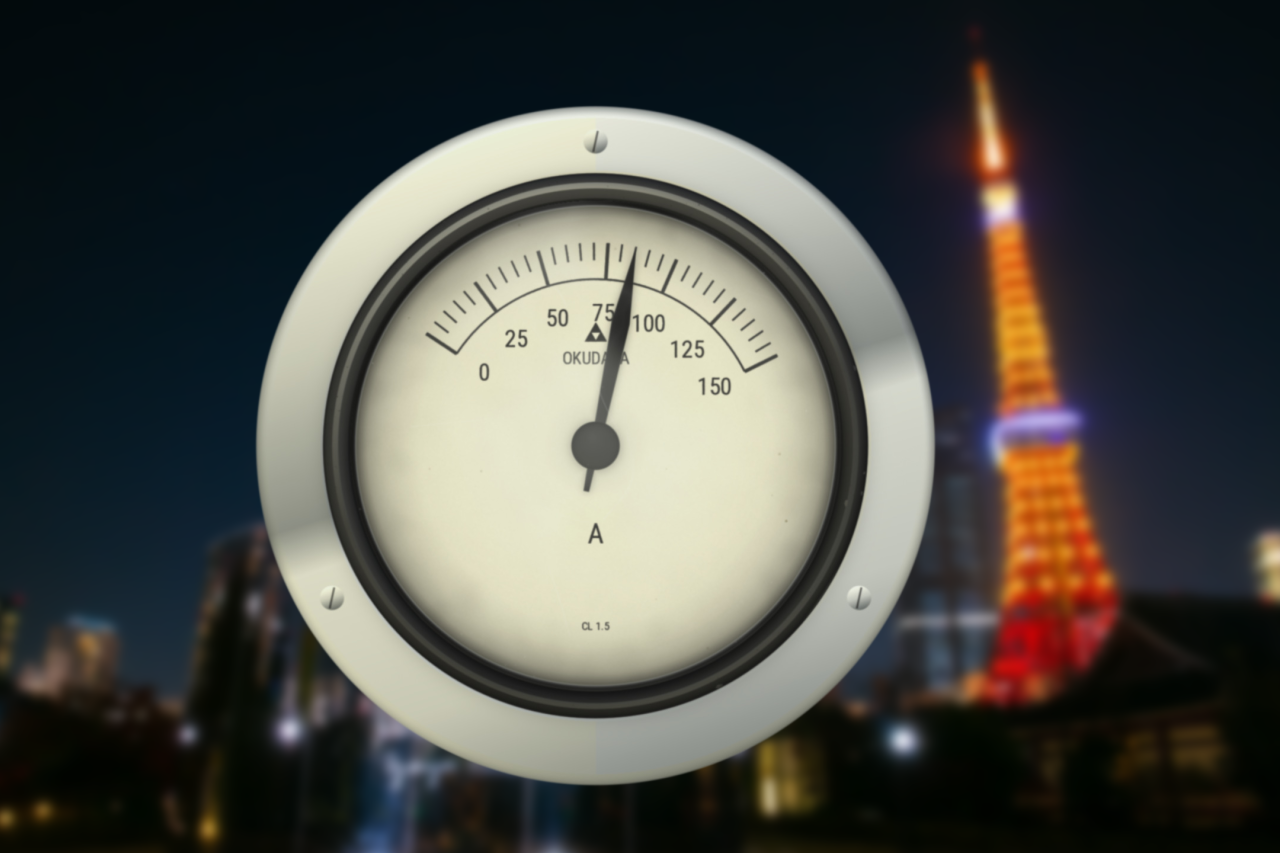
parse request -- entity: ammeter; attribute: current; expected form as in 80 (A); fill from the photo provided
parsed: 85 (A)
